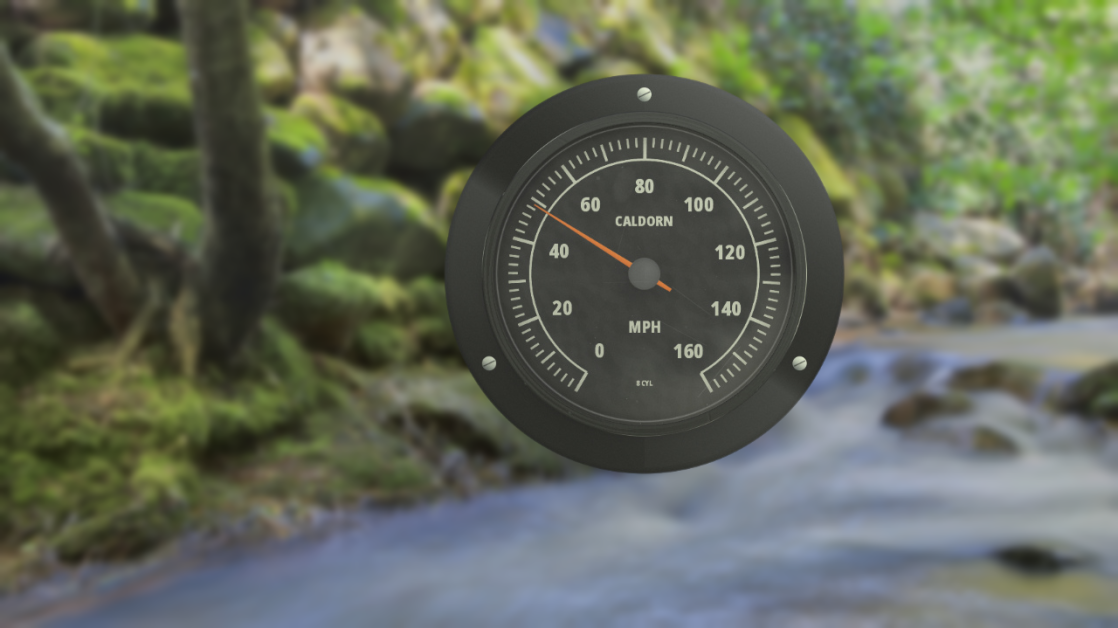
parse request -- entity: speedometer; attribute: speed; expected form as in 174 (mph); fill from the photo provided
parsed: 49 (mph)
